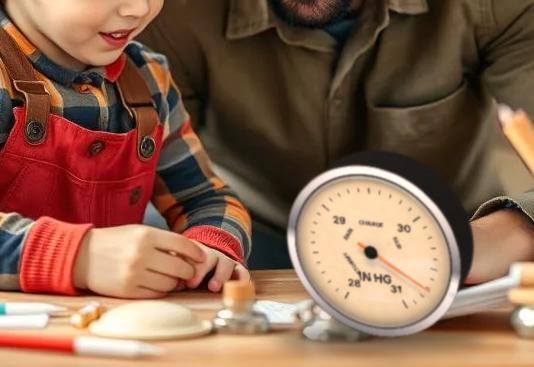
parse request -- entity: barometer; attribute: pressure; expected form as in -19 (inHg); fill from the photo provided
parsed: 30.7 (inHg)
